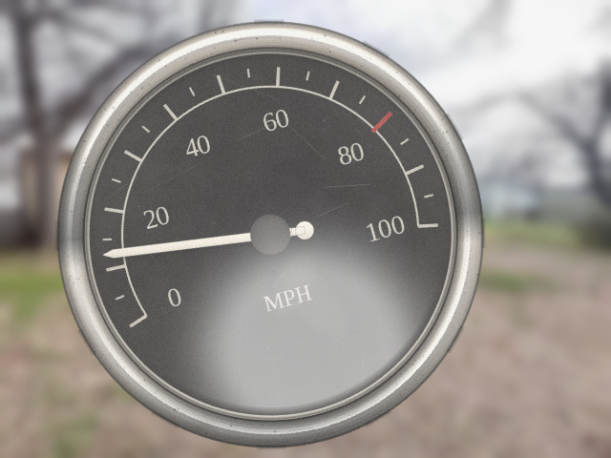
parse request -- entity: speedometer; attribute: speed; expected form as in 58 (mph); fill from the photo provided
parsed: 12.5 (mph)
